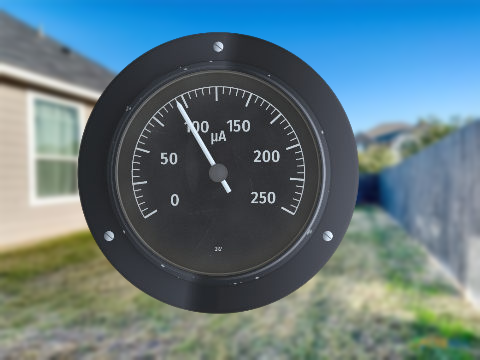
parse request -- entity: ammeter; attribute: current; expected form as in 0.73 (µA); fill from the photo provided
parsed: 95 (µA)
